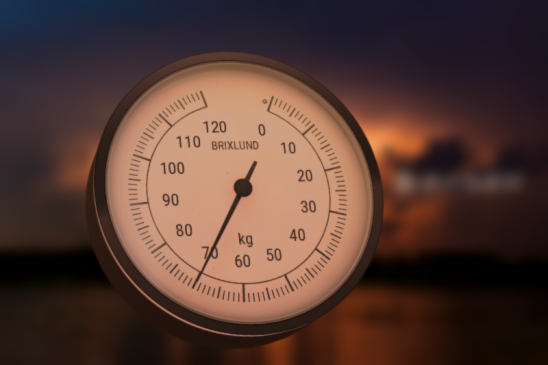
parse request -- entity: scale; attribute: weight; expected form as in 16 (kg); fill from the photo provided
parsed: 70 (kg)
